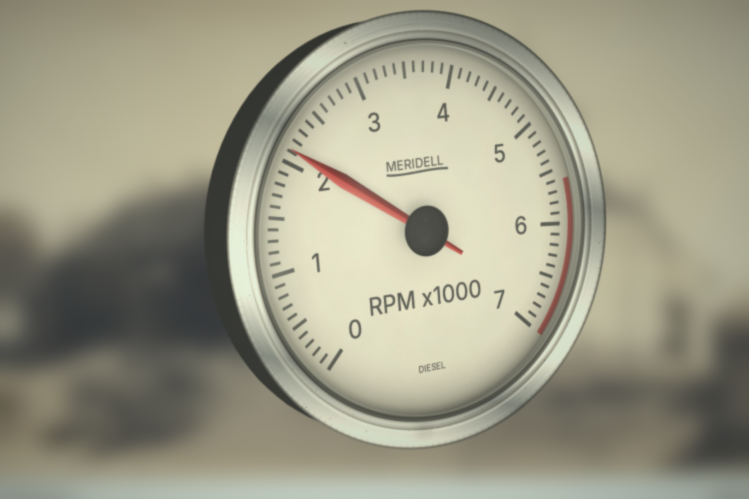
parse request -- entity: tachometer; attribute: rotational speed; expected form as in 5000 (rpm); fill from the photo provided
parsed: 2100 (rpm)
